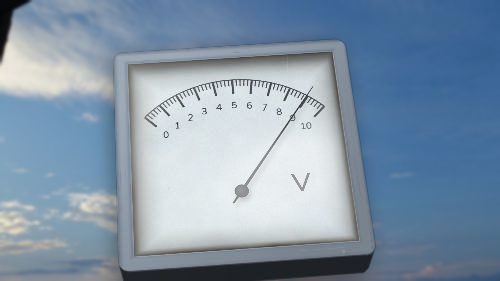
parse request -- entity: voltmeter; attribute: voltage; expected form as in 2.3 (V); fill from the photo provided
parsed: 9 (V)
